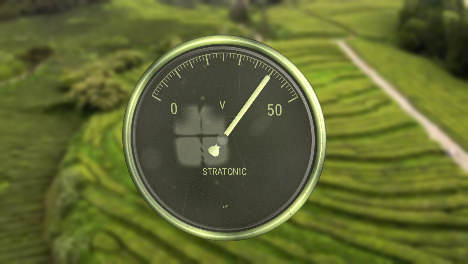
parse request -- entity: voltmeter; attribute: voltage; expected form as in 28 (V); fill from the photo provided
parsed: 40 (V)
